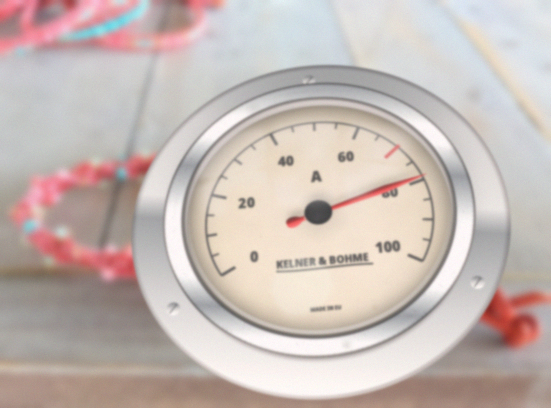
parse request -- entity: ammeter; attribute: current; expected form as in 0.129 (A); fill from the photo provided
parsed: 80 (A)
